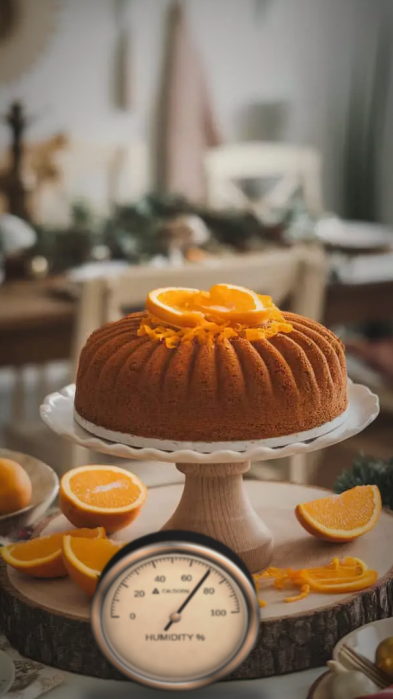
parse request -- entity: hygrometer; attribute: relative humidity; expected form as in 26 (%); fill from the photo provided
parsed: 70 (%)
